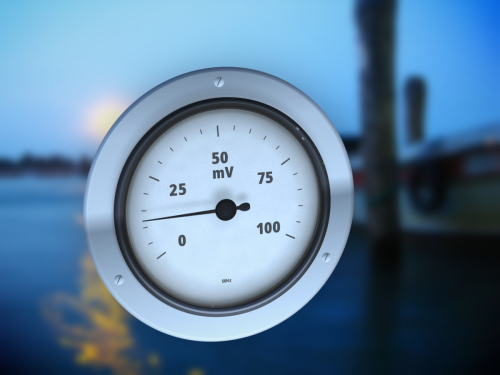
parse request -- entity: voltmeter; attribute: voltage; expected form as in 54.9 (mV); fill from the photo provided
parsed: 12.5 (mV)
